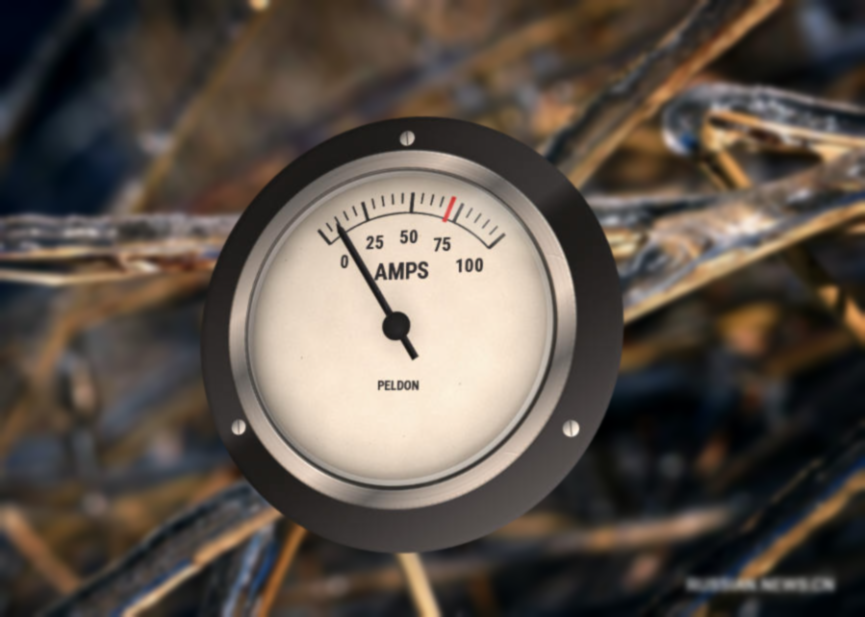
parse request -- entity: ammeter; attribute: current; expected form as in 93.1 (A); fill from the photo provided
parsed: 10 (A)
